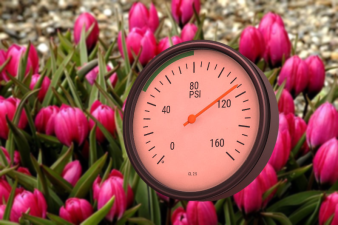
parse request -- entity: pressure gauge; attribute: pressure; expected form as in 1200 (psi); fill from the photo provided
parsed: 115 (psi)
